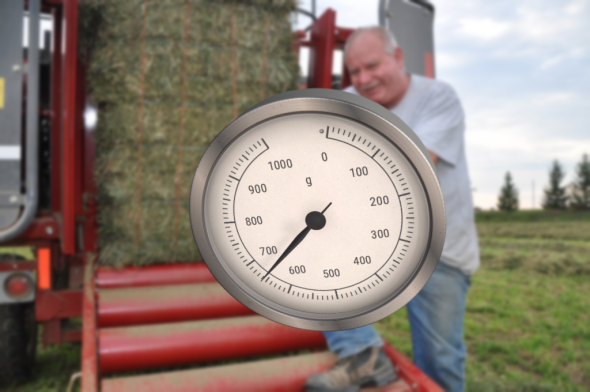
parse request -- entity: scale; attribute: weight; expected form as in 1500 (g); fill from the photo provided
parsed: 660 (g)
